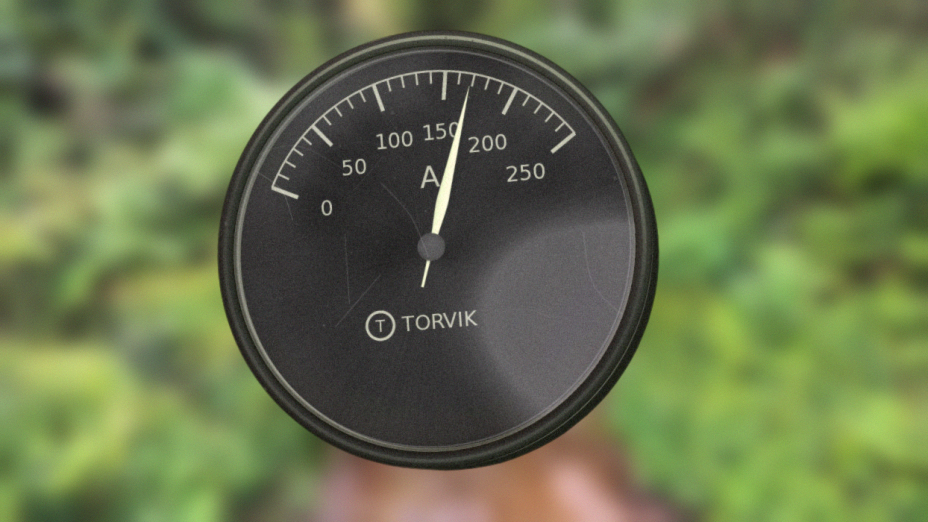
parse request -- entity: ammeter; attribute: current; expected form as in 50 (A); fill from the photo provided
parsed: 170 (A)
